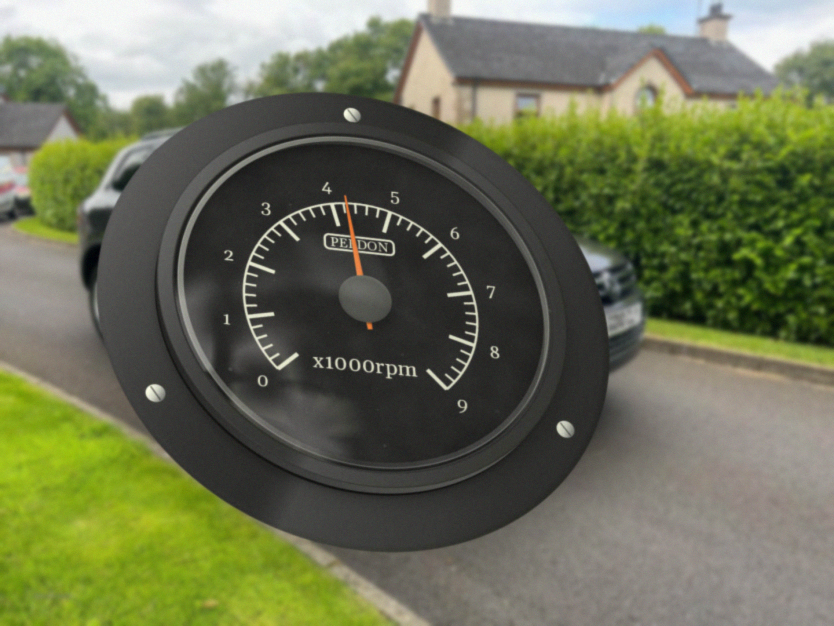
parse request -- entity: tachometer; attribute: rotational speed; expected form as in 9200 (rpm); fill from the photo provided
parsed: 4200 (rpm)
